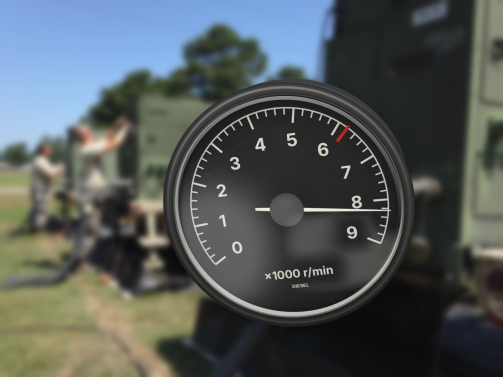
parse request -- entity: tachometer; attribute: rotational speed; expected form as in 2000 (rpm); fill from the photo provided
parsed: 8200 (rpm)
